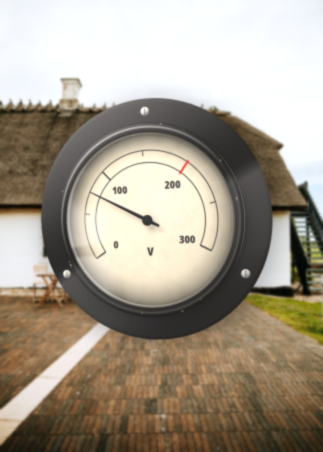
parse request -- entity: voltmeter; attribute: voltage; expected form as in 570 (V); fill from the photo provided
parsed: 75 (V)
